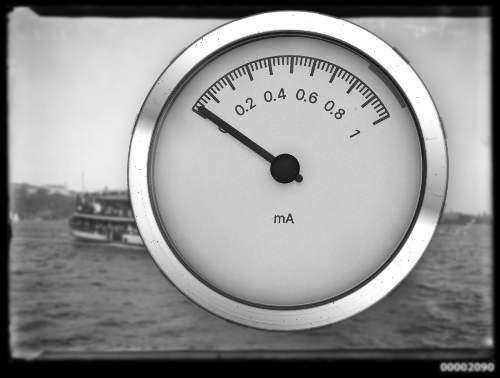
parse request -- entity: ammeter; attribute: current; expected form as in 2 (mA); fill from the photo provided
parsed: 0.02 (mA)
